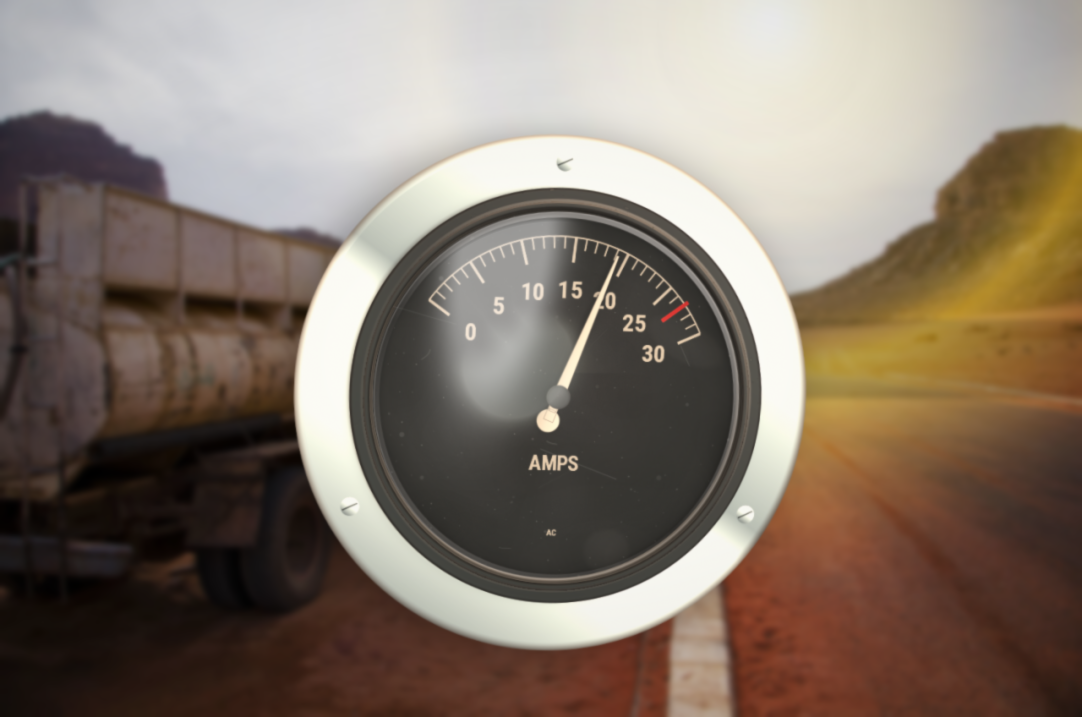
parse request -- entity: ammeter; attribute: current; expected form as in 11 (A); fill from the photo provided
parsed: 19 (A)
